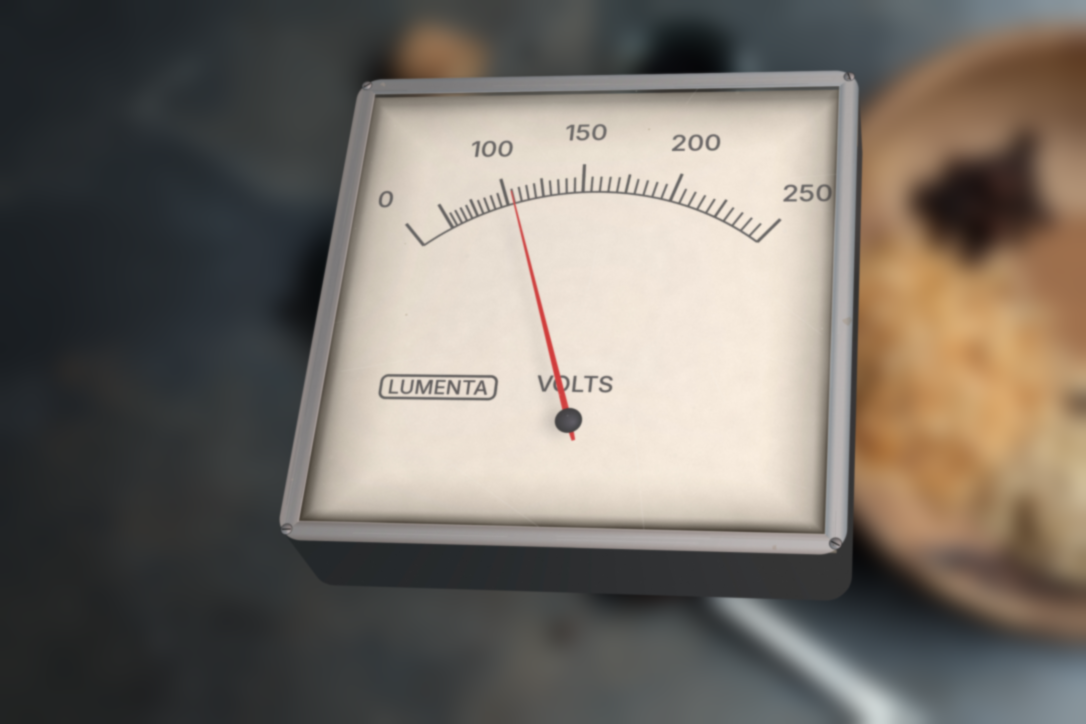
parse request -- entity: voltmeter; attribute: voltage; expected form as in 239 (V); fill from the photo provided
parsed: 105 (V)
